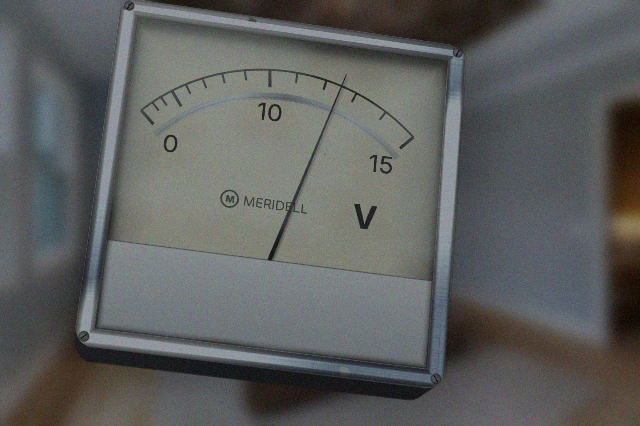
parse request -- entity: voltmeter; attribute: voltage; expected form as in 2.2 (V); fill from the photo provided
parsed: 12.5 (V)
